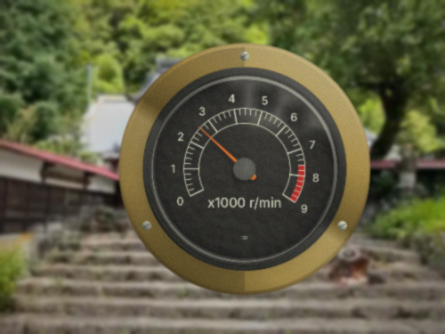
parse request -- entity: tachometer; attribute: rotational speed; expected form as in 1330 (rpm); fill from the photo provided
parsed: 2600 (rpm)
